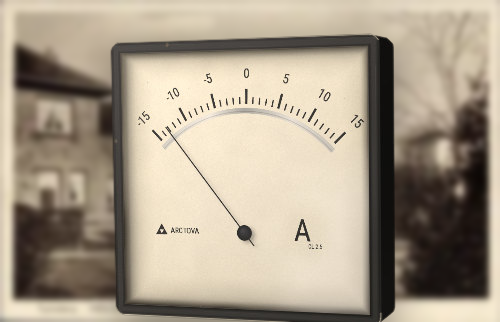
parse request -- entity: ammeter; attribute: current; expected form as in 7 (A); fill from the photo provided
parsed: -13 (A)
